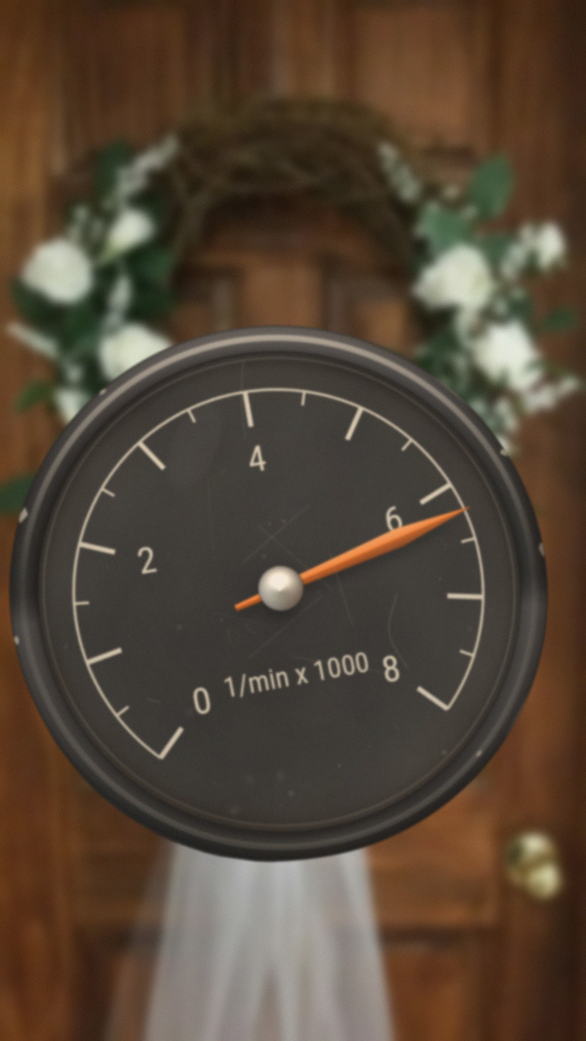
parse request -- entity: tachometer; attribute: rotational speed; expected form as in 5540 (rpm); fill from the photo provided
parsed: 6250 (rpm)
